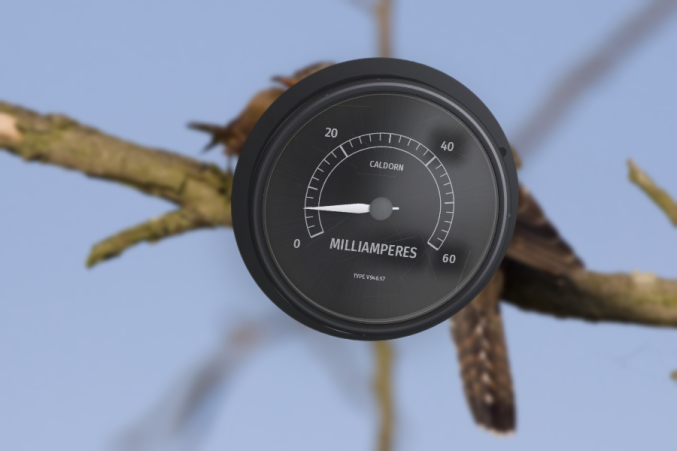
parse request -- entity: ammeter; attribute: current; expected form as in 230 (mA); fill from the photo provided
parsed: 6 (mA)
